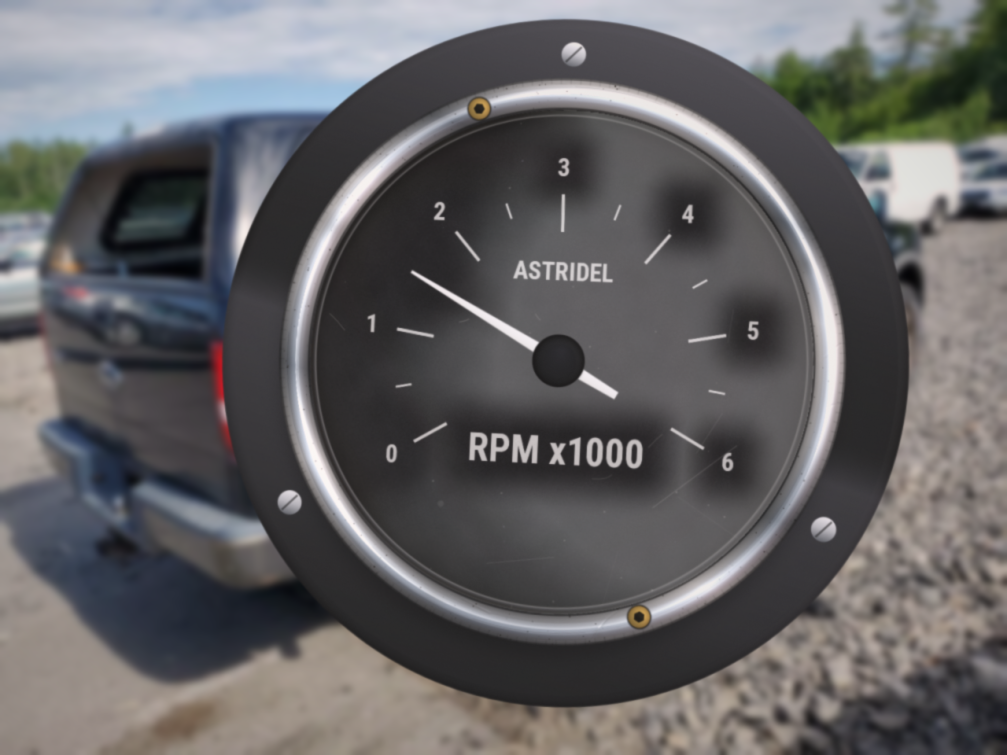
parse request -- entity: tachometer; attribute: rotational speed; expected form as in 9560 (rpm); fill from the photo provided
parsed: 1500 (rpm)
